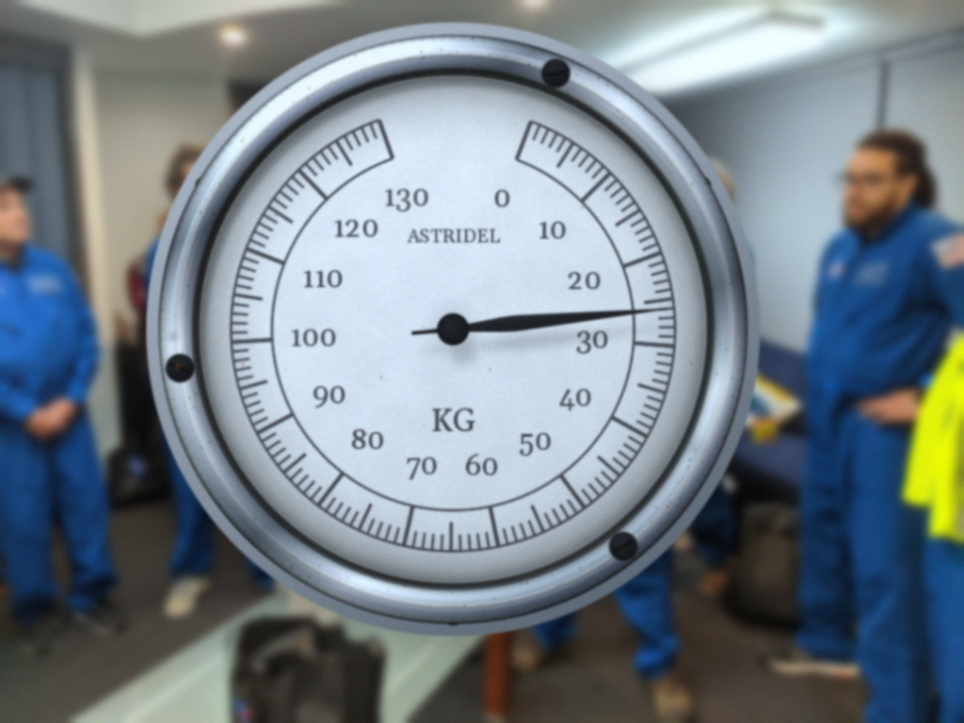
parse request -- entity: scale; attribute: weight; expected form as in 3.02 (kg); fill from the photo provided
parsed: 26 (kg)
